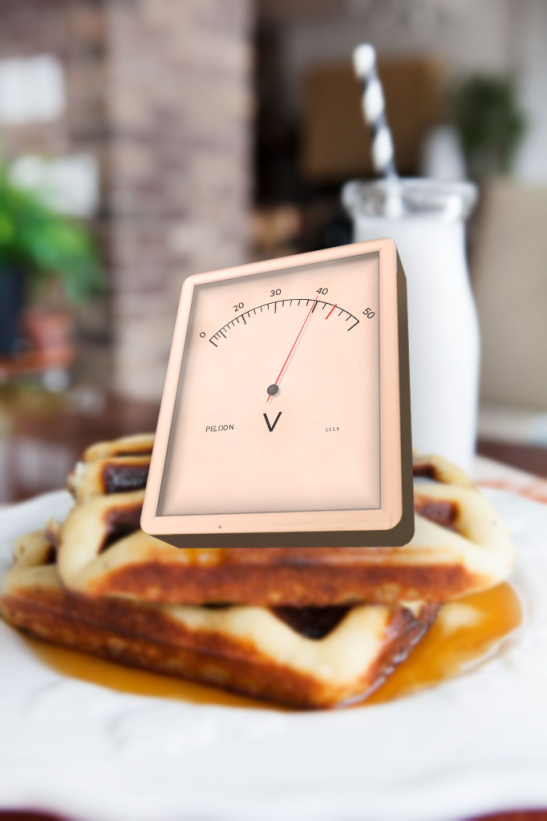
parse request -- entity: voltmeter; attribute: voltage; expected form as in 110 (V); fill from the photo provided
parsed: 40 (V)
